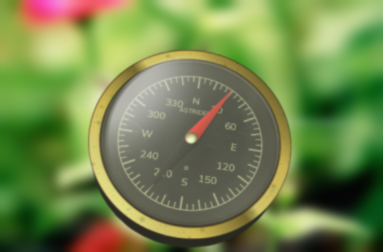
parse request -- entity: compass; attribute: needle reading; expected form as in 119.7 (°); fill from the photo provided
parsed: 30 (°)
